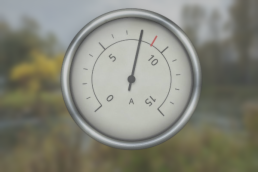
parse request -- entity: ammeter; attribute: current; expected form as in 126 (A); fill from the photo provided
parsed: 8 (A)
